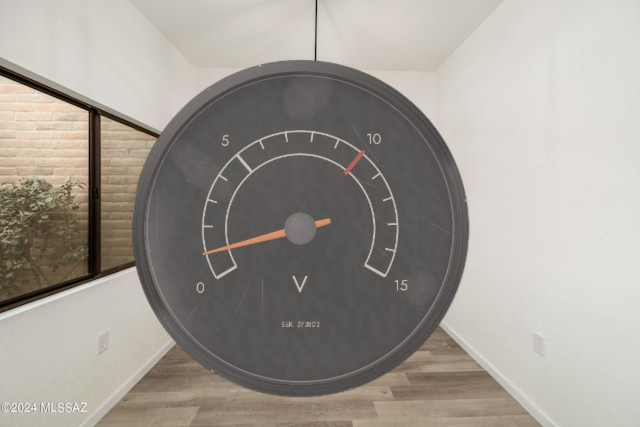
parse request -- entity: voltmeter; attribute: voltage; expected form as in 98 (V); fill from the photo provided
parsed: 1 (V)
